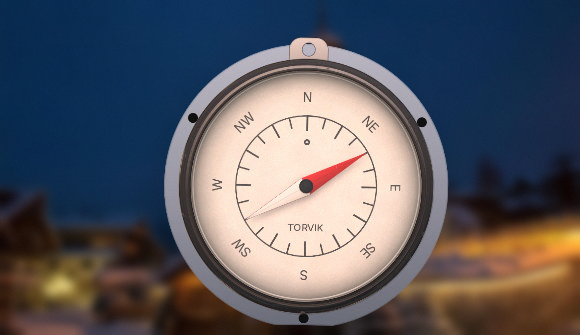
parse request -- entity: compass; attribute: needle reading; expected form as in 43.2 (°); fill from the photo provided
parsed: 60 (°)
